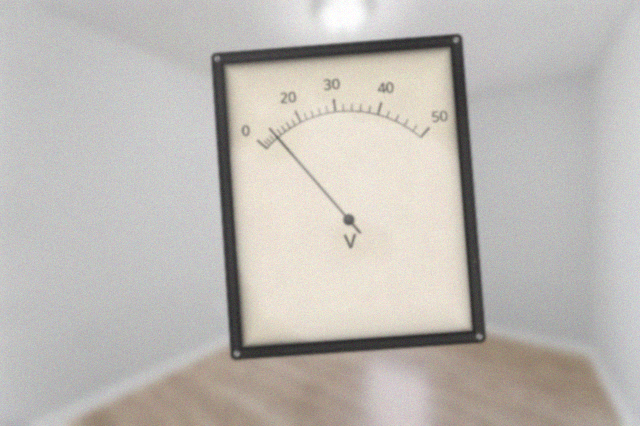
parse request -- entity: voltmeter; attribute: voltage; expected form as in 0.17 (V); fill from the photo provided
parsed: 10 (V)
